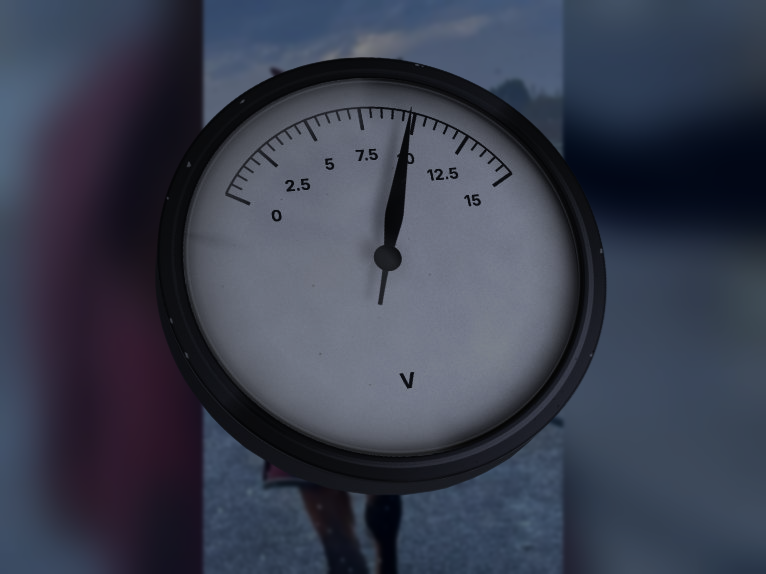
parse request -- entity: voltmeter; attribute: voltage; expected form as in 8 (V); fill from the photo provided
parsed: 9.75 (V)
